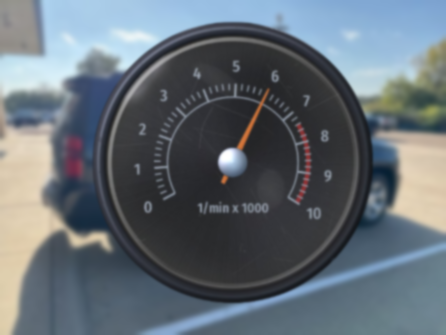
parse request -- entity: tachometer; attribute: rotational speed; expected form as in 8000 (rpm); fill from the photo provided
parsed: 6000 (rpm)
